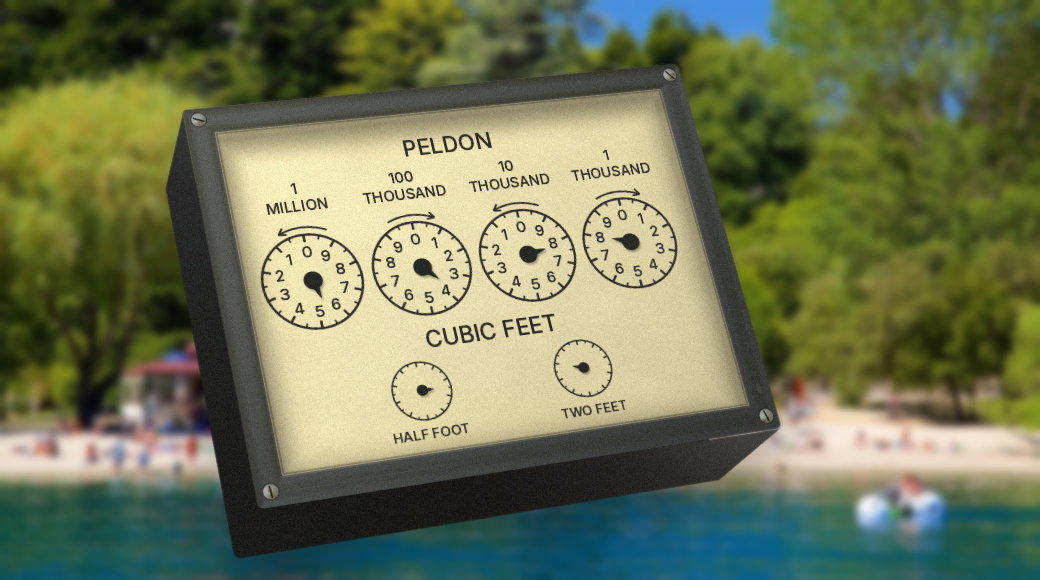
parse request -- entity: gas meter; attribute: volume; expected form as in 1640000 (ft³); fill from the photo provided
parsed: 537800 (ft³)
